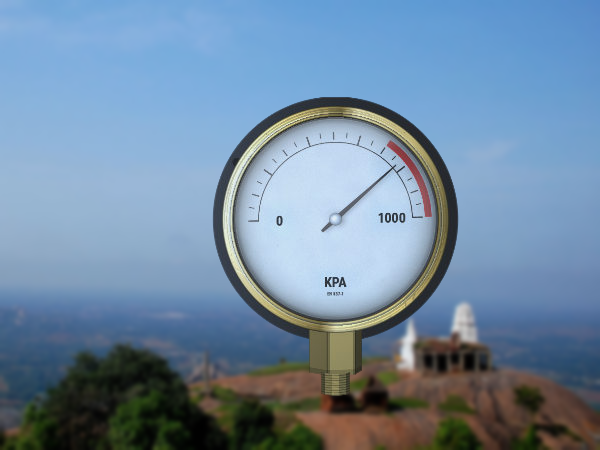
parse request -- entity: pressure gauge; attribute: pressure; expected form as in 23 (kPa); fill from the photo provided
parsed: 775 (kPa)
